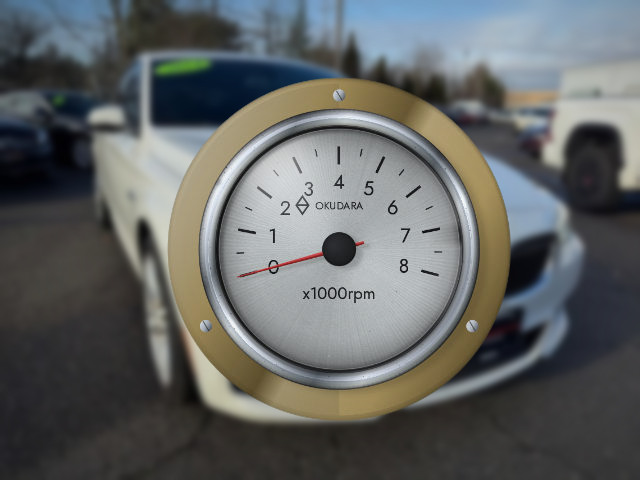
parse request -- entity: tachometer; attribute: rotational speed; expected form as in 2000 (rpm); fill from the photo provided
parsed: 0 (rpm)
